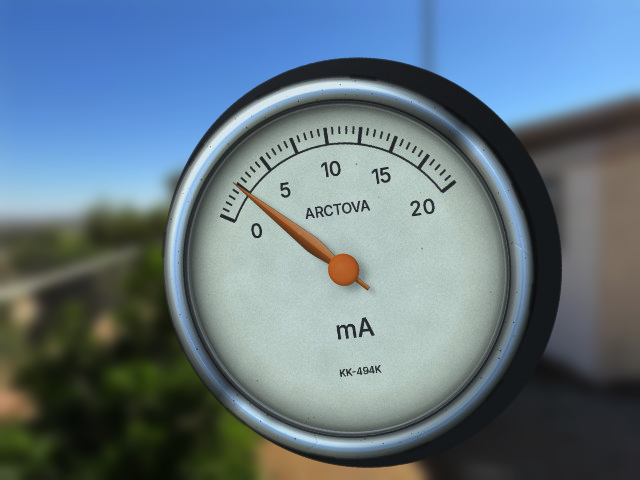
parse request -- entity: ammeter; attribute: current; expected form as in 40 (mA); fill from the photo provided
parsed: 2.5 (mA)
